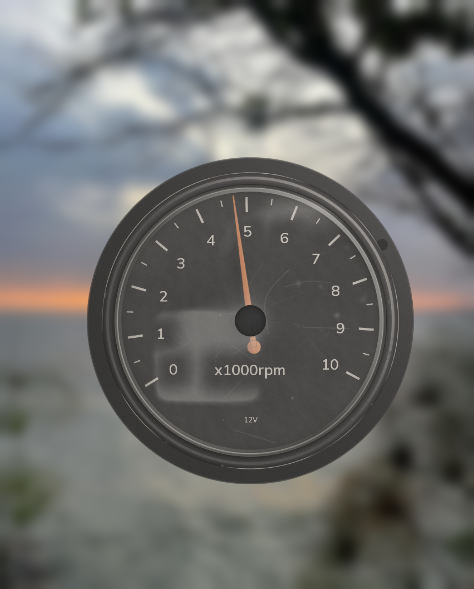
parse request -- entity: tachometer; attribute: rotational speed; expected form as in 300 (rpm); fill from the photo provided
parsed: 4750 (rpm)
